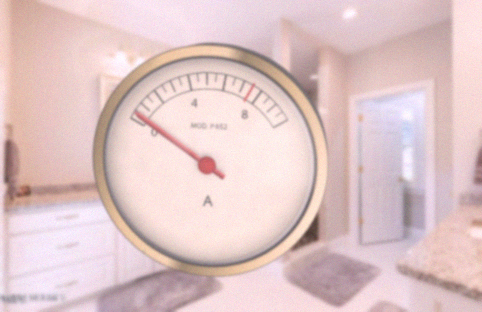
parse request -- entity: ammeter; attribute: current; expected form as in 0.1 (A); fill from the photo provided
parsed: 0.5 (A)
